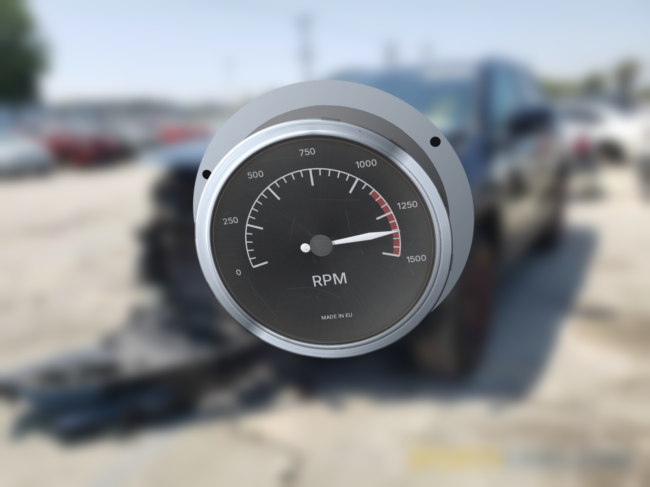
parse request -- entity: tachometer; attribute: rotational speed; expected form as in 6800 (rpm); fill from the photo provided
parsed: 1350 (rpm)
